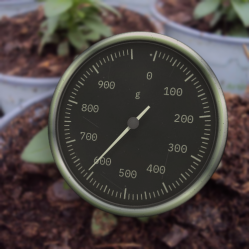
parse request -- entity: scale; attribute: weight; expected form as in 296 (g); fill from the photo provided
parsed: 610 (g)
